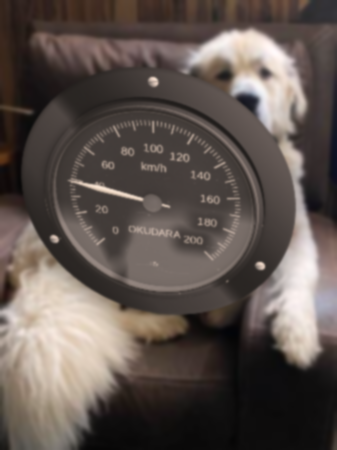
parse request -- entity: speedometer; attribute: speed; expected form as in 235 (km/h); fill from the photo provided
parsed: 40 (km/h)
